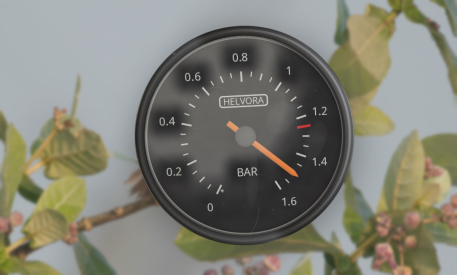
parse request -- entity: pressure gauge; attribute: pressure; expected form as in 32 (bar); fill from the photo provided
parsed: 1.5 (bar)
